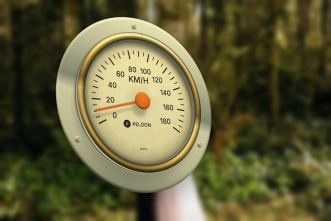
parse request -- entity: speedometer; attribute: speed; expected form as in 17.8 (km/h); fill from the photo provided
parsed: 10 (km/h)
